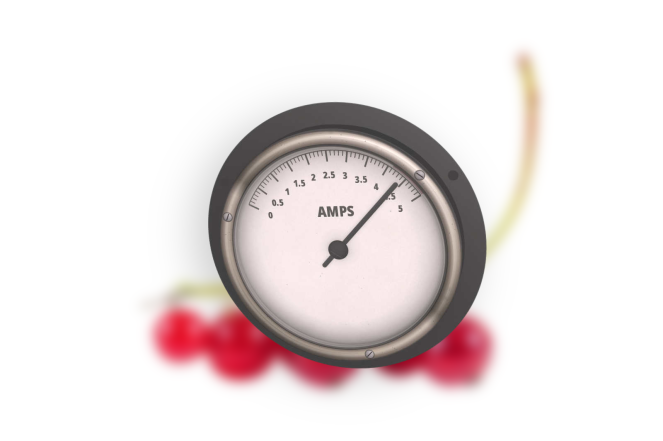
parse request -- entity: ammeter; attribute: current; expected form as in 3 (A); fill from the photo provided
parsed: 4.4 (A)
